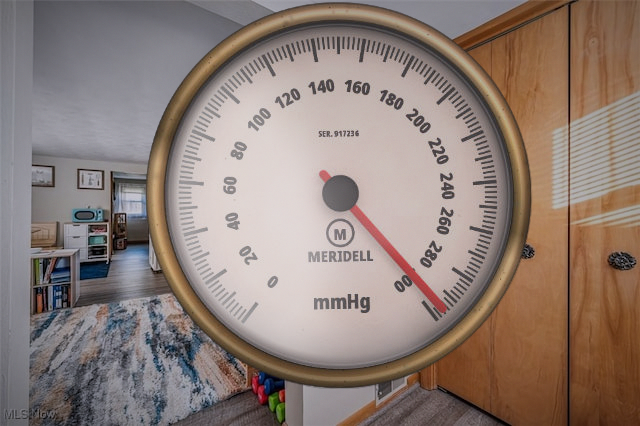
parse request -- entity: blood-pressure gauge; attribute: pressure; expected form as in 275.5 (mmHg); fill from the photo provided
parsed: 296 (mmHg)
